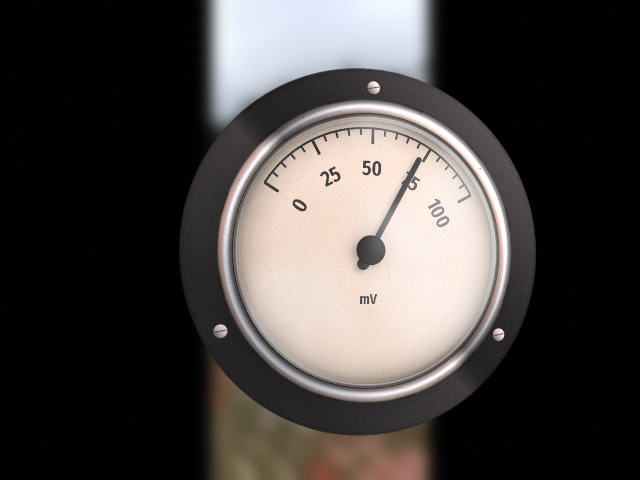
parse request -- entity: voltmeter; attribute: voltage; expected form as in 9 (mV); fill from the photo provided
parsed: 72.5 (mV)
